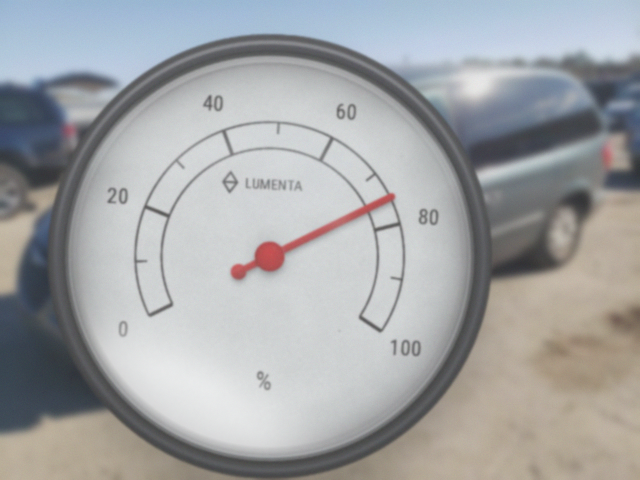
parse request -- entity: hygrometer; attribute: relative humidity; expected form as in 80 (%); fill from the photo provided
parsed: 75 (%)
